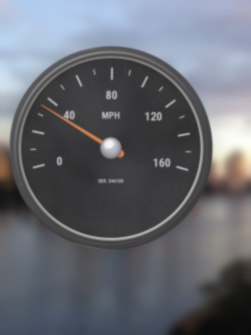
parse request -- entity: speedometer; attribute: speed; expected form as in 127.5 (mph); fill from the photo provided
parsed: 35 (mph)
